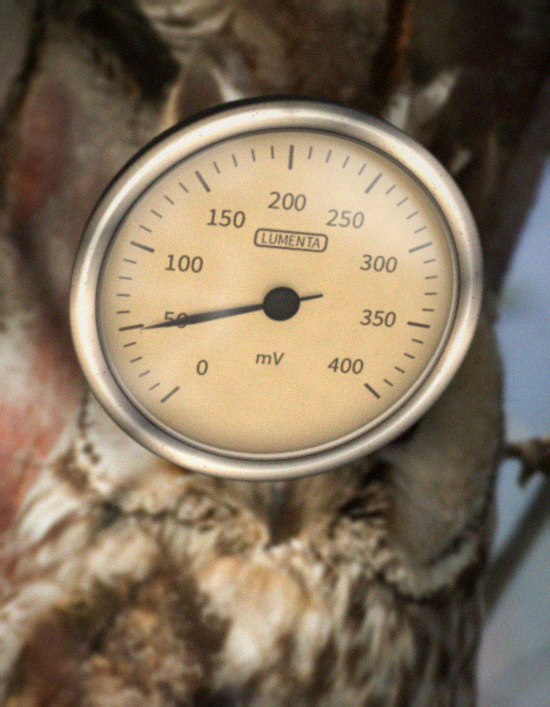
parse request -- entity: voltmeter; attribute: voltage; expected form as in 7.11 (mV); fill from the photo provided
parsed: 50 (mV)
